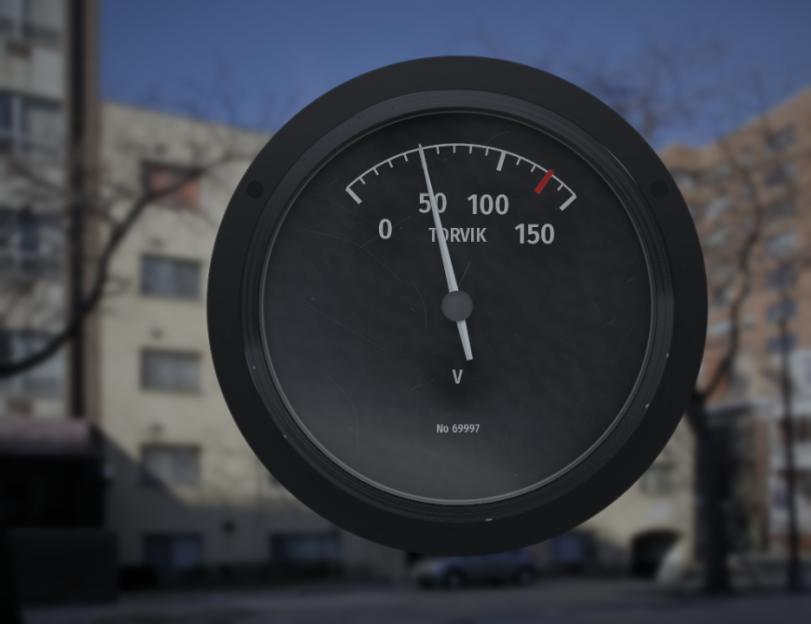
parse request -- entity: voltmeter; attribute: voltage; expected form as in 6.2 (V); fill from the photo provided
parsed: 50 (V)
